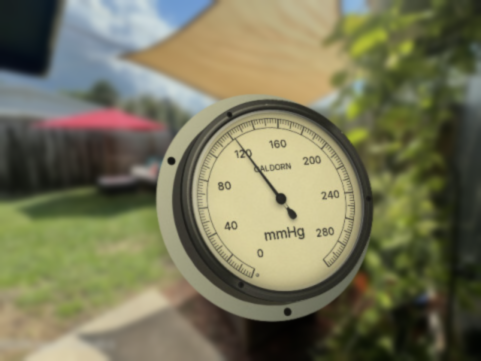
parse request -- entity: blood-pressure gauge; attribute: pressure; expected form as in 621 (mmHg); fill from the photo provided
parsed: 120 (mmHg)
